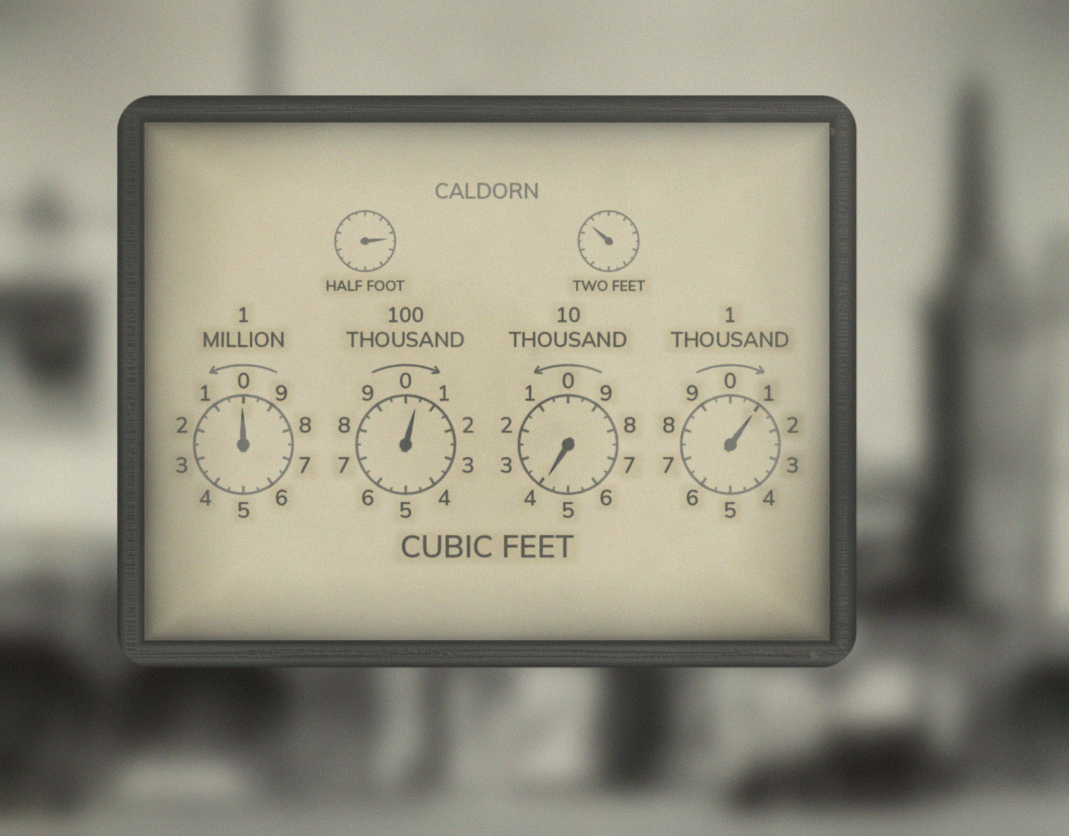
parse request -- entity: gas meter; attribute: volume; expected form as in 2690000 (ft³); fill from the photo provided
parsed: 4100 (ft³)
